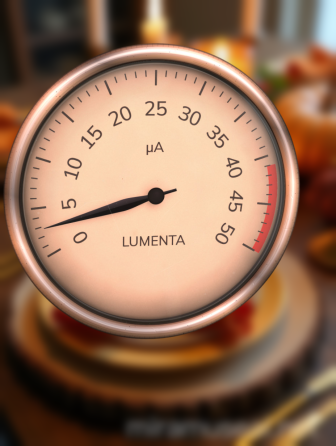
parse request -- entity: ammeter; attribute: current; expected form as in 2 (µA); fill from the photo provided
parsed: 3 (µA)
